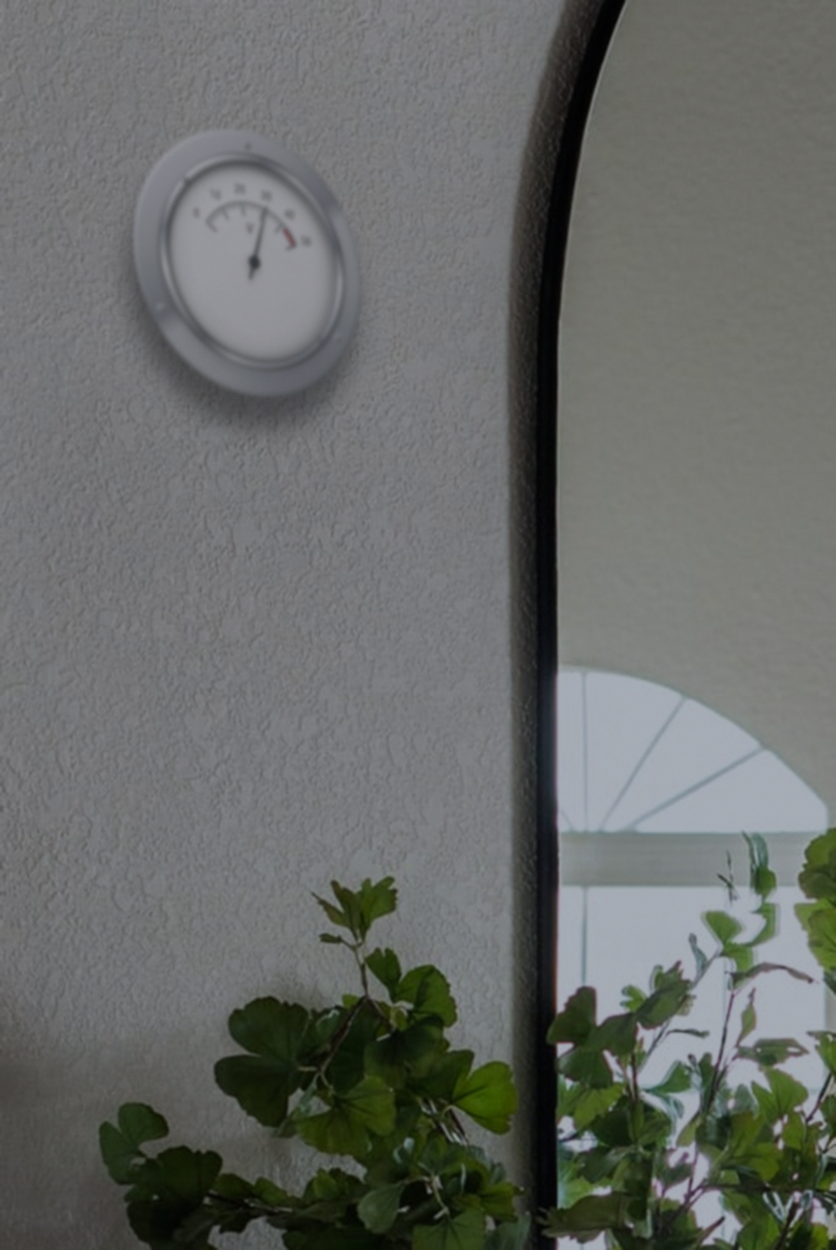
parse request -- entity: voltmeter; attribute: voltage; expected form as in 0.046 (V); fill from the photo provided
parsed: 30 (V)
